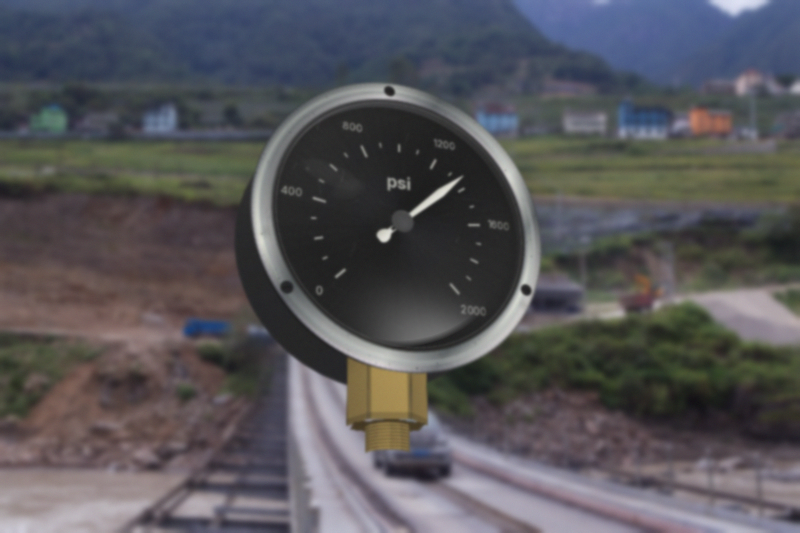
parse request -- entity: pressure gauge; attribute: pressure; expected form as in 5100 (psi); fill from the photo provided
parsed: 1350 (psi)
